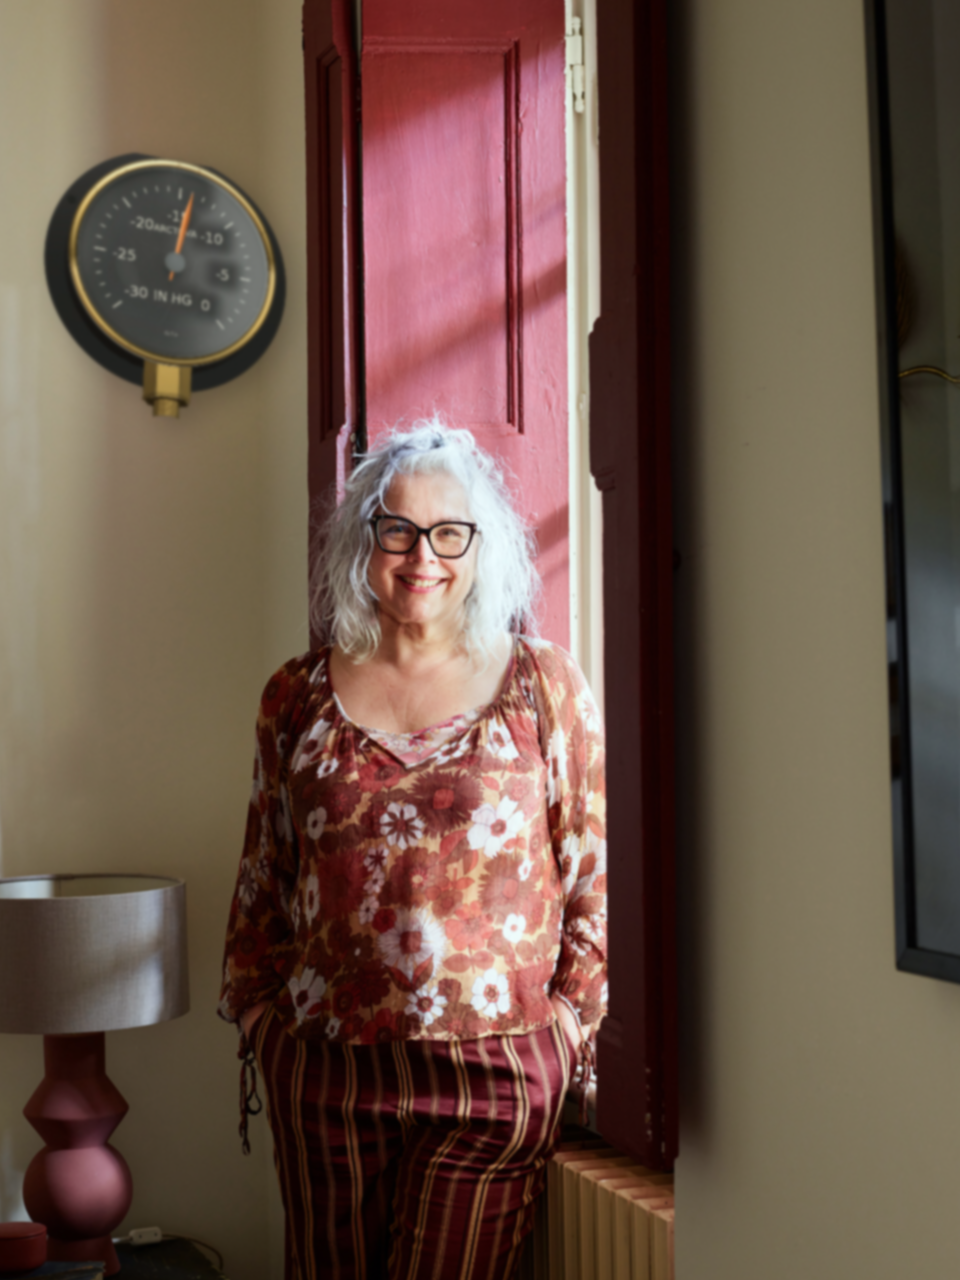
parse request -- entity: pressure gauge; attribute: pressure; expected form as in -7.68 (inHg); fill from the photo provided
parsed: -14 (inHg)
